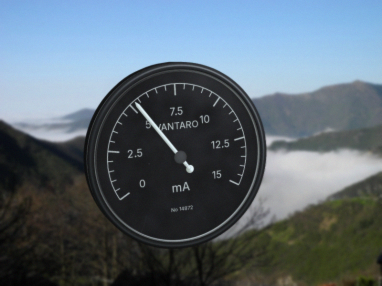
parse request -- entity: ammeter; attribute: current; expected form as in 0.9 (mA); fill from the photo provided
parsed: 5.25 (mA)
